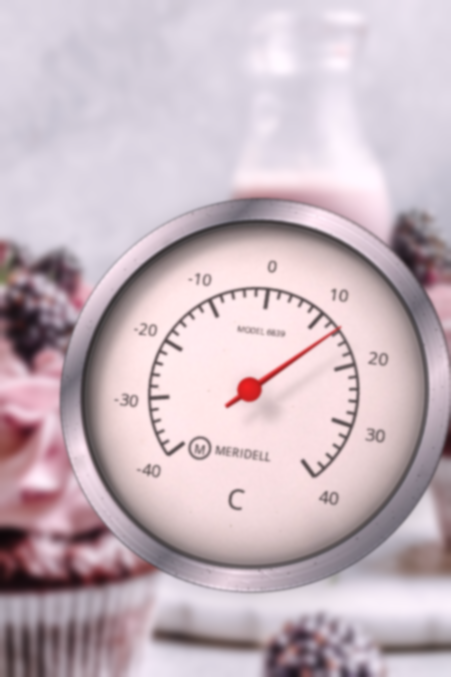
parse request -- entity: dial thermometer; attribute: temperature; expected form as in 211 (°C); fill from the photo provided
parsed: 14 (°C)
